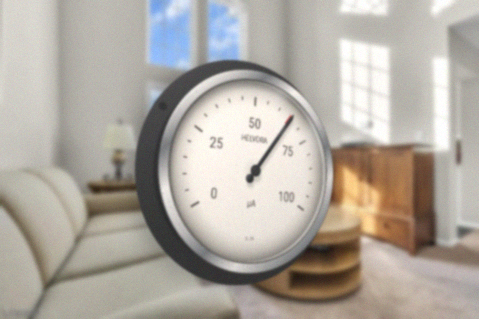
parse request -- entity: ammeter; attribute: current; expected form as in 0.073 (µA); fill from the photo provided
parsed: 65 (µA)
